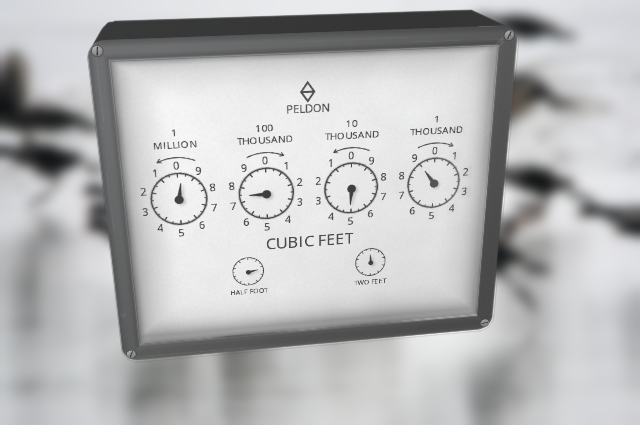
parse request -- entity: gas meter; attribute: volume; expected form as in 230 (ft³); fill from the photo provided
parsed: 974900 (ft³)
